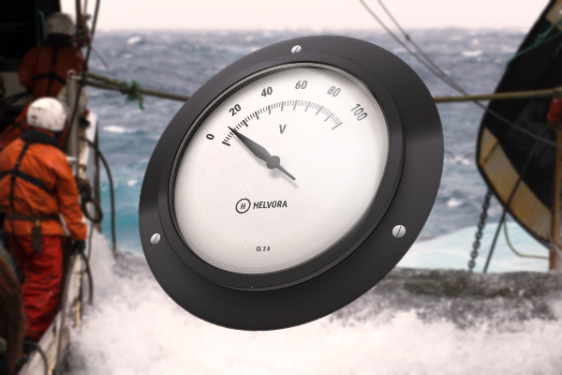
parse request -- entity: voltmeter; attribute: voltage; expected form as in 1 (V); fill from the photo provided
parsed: 10 (V)
